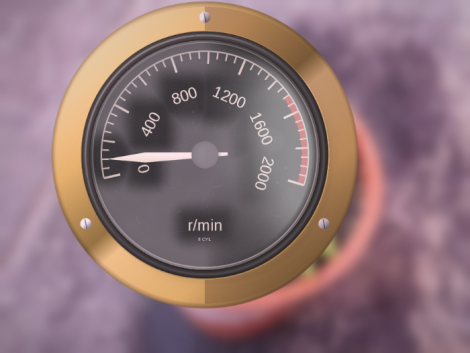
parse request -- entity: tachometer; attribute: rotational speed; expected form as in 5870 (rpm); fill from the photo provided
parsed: 100 (rpm)
